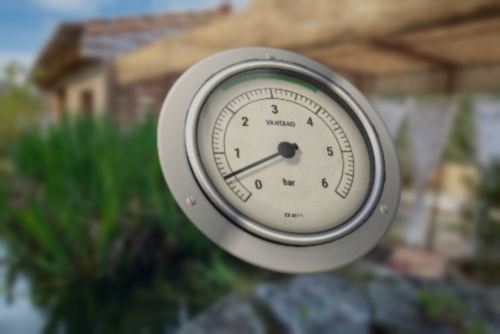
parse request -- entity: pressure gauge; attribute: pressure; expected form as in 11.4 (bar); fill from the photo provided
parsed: 0.5 (bar)
